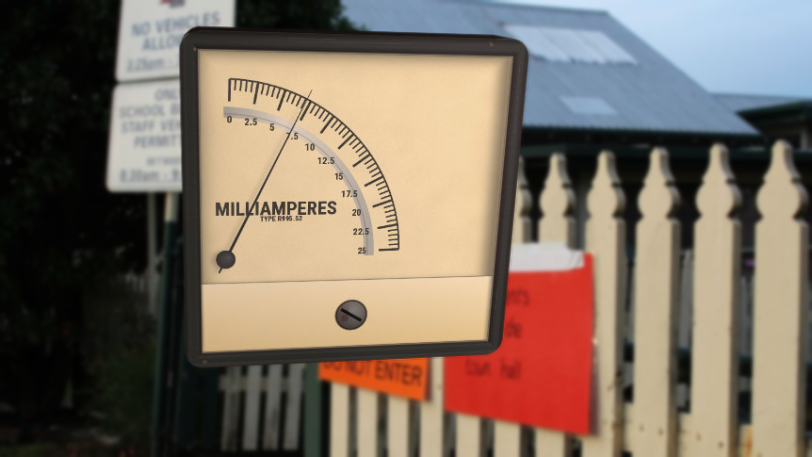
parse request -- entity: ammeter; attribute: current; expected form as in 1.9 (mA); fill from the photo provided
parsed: 7 (mA)
